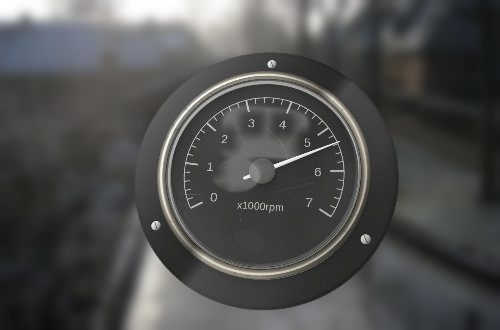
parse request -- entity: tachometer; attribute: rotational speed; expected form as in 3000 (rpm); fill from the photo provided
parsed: 5400 (rpm)
